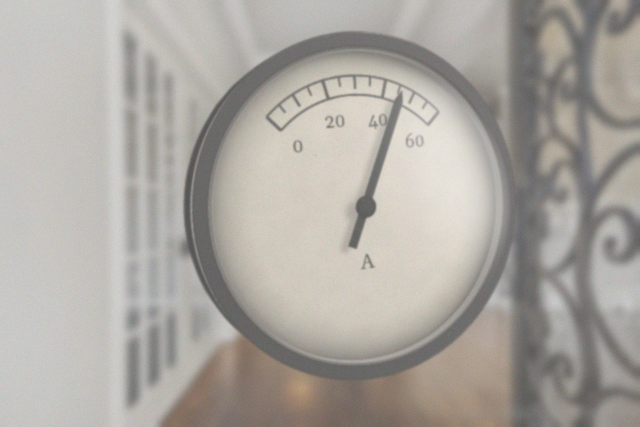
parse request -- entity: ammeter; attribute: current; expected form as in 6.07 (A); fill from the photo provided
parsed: 45 (A)
